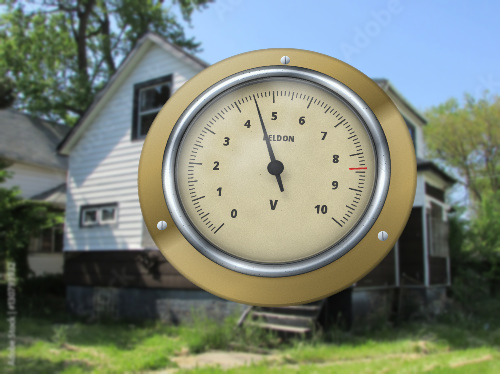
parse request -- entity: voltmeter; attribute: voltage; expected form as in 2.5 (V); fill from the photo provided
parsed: 4.5 (V)
